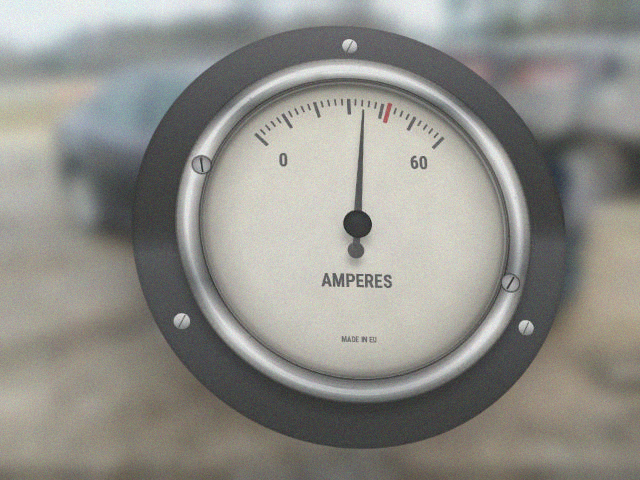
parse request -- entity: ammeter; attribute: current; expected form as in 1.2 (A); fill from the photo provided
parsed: 34 (A)
